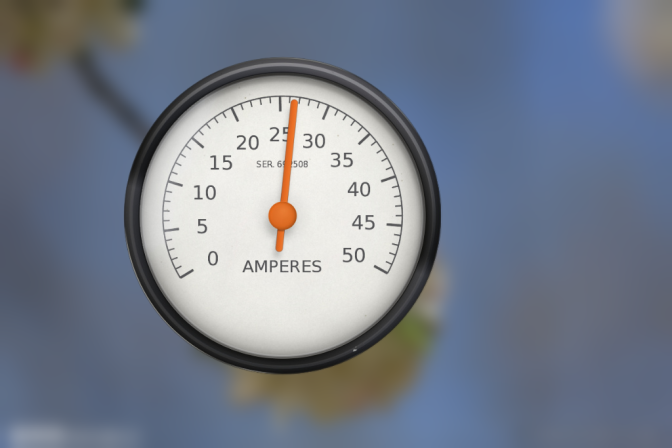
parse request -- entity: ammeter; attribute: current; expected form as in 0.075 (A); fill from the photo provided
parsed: 26.5 (A)
